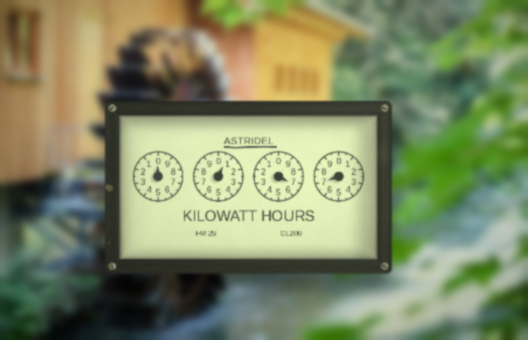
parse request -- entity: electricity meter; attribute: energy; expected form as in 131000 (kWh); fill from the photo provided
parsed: 67 (kWh)
